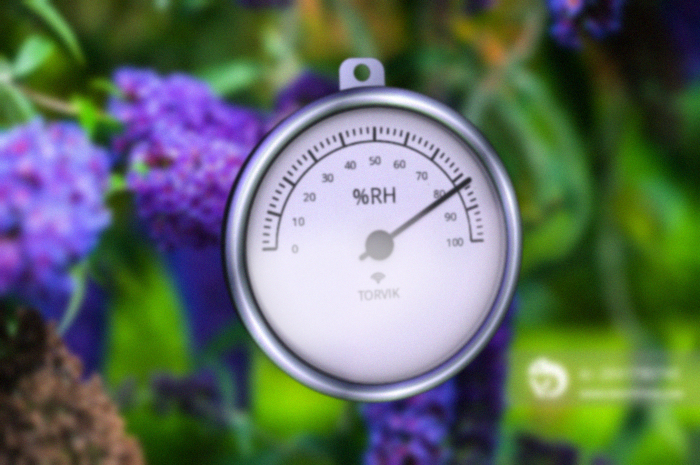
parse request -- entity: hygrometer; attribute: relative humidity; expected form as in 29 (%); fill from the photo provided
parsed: 82 (%)
